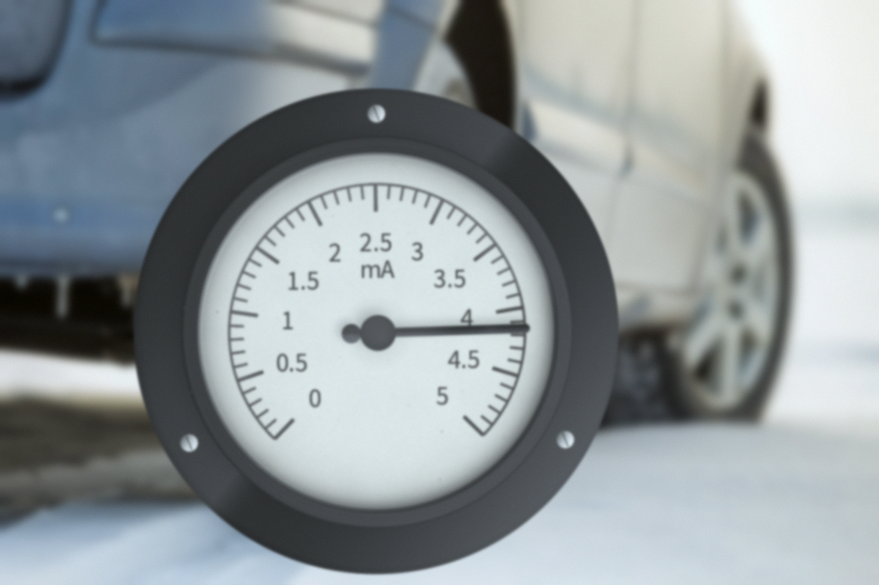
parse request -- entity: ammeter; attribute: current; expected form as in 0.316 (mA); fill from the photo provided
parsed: 4.15 (mA)
